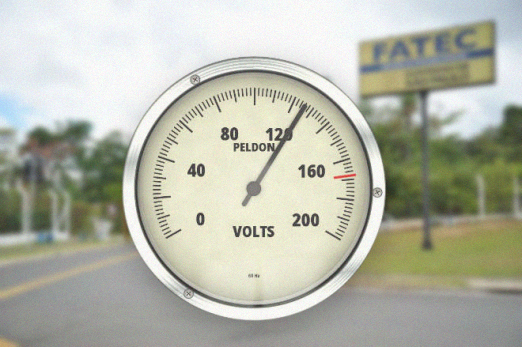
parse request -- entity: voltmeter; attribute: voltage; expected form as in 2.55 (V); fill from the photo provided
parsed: 126 (V)
